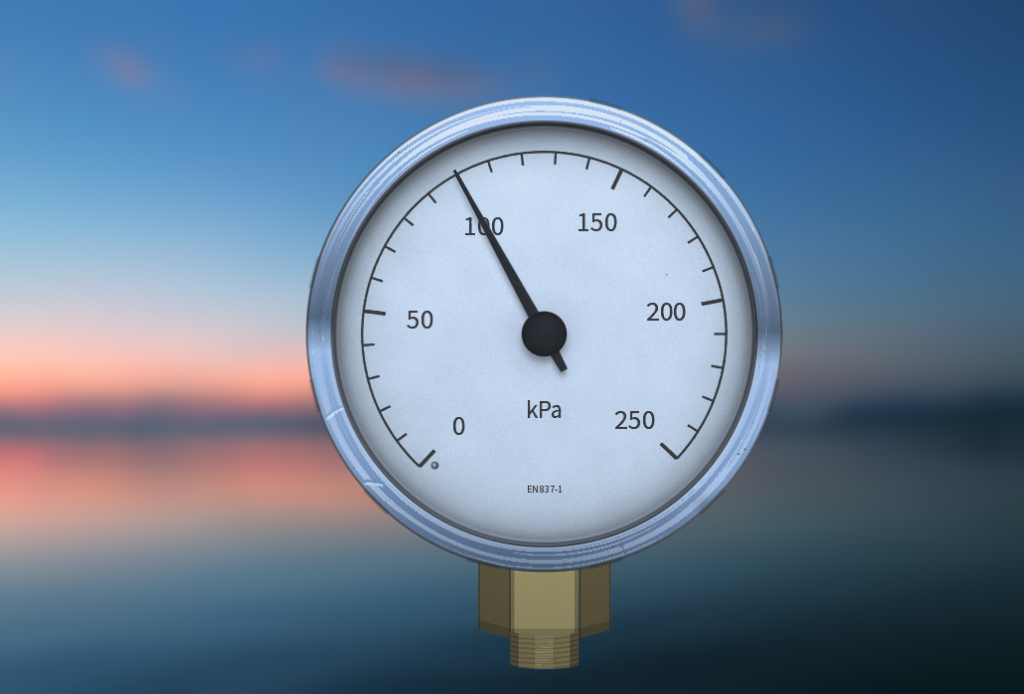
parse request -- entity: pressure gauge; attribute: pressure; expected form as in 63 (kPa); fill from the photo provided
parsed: 100 (kPa)
